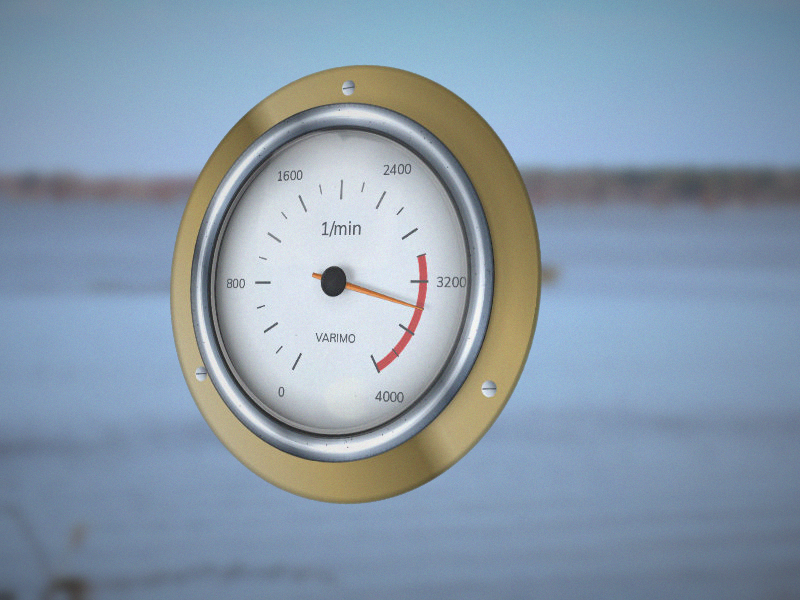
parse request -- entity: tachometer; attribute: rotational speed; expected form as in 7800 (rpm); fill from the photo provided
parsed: 3400 (rpm)
